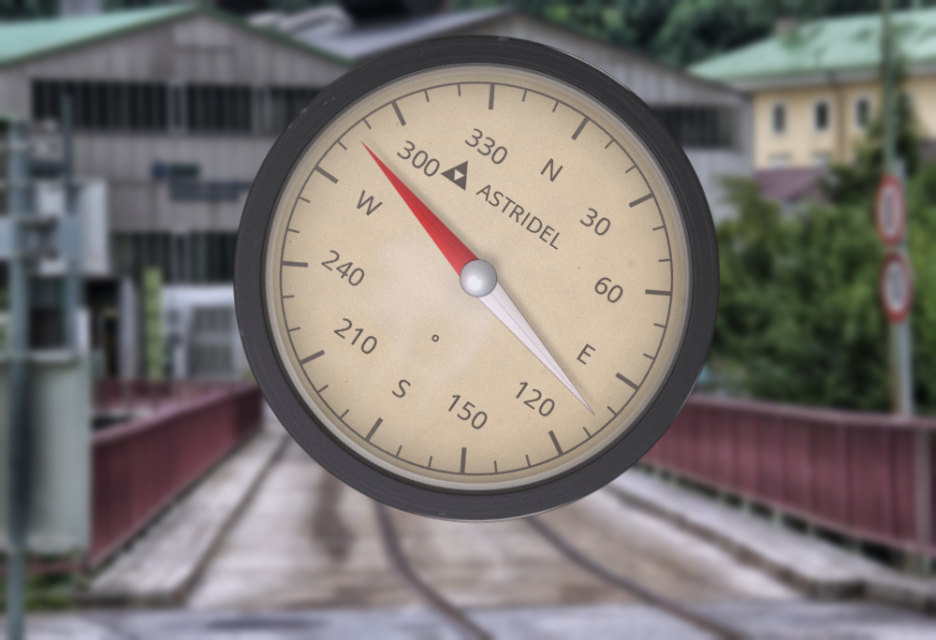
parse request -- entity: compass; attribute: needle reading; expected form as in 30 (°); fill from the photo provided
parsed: 285 (°)
